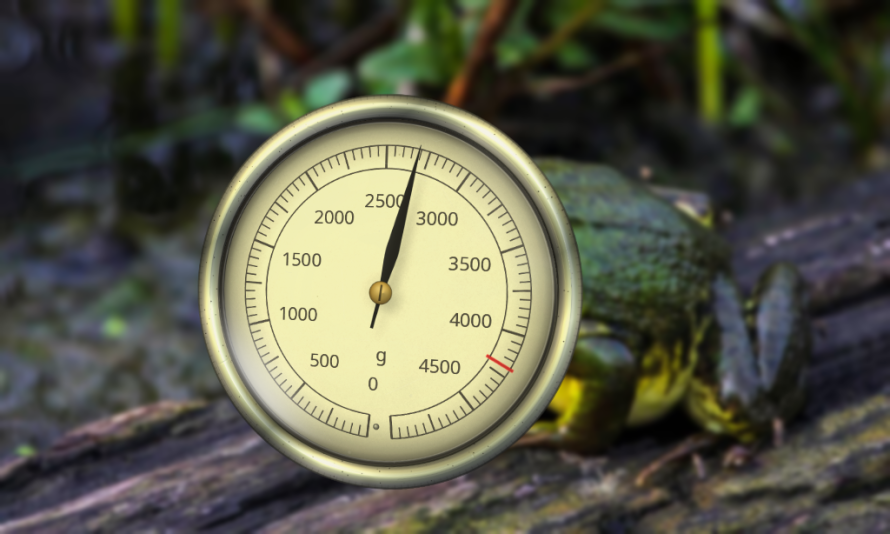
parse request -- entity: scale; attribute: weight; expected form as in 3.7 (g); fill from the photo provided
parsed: 2700 (g)
